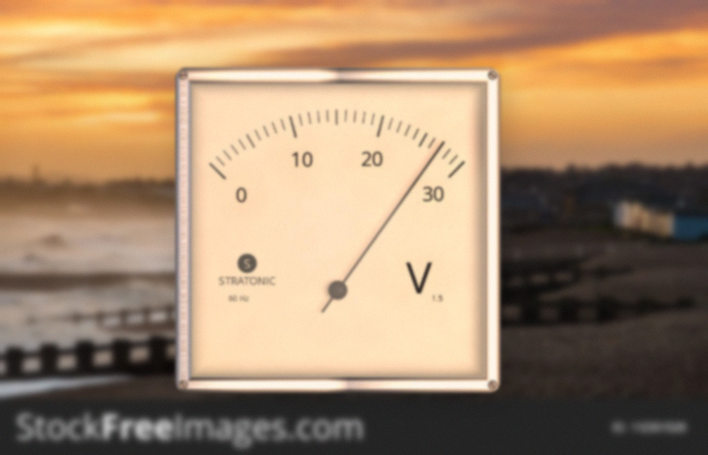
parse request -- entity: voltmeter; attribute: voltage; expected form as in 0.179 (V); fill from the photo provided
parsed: 27 (V)
